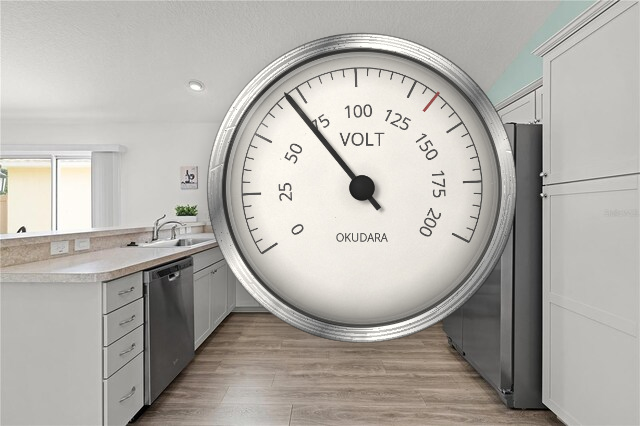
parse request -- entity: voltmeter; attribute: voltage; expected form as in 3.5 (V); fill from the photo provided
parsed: 70 (V)
